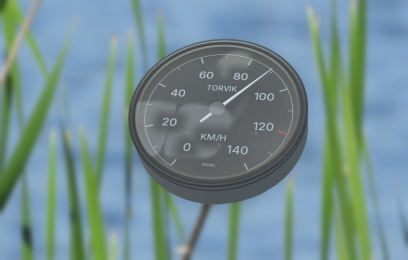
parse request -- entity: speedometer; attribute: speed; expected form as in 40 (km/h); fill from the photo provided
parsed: 90 (km/h)
